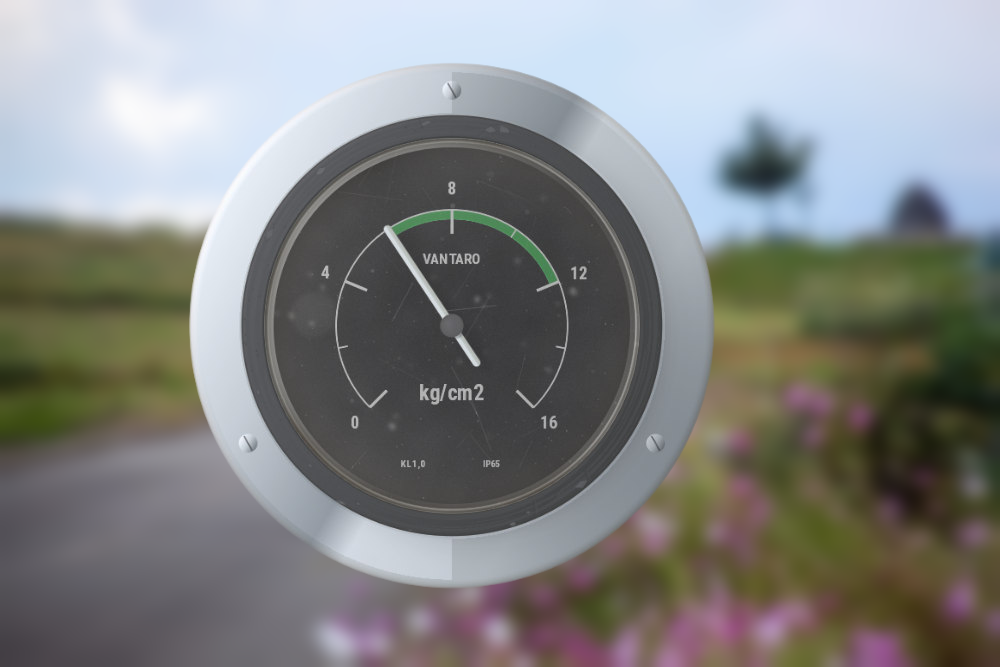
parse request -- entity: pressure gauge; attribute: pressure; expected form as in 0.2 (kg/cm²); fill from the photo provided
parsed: 6 (kg/cm²)
